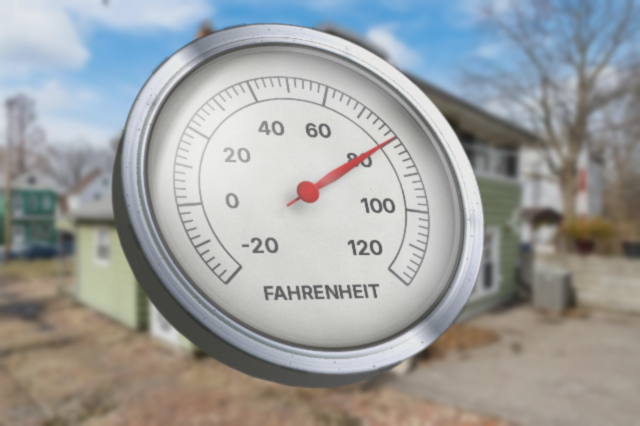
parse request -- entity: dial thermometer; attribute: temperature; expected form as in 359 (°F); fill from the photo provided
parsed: 80 (°F)
